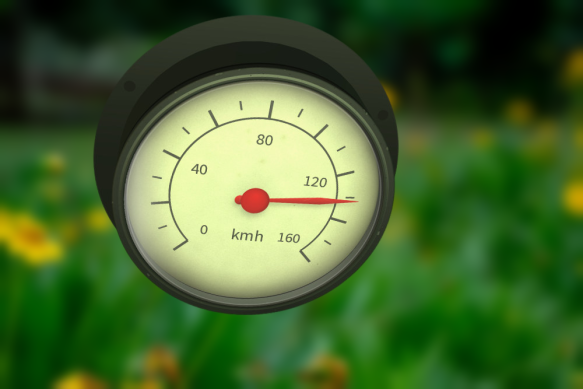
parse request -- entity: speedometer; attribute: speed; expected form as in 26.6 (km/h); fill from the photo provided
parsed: 130 (km/h)
